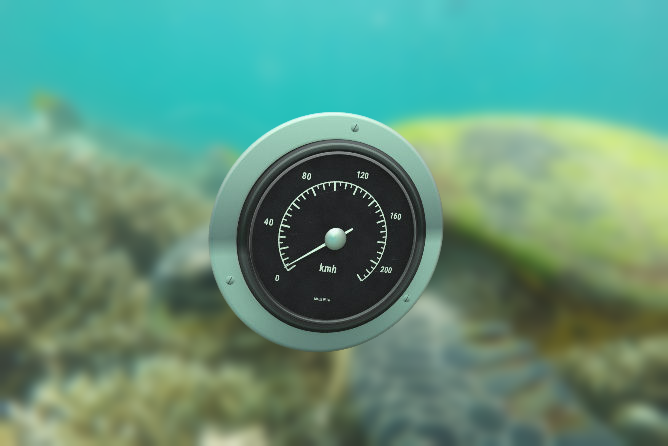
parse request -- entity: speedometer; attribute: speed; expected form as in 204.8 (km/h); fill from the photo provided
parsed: 5 (km/h)
